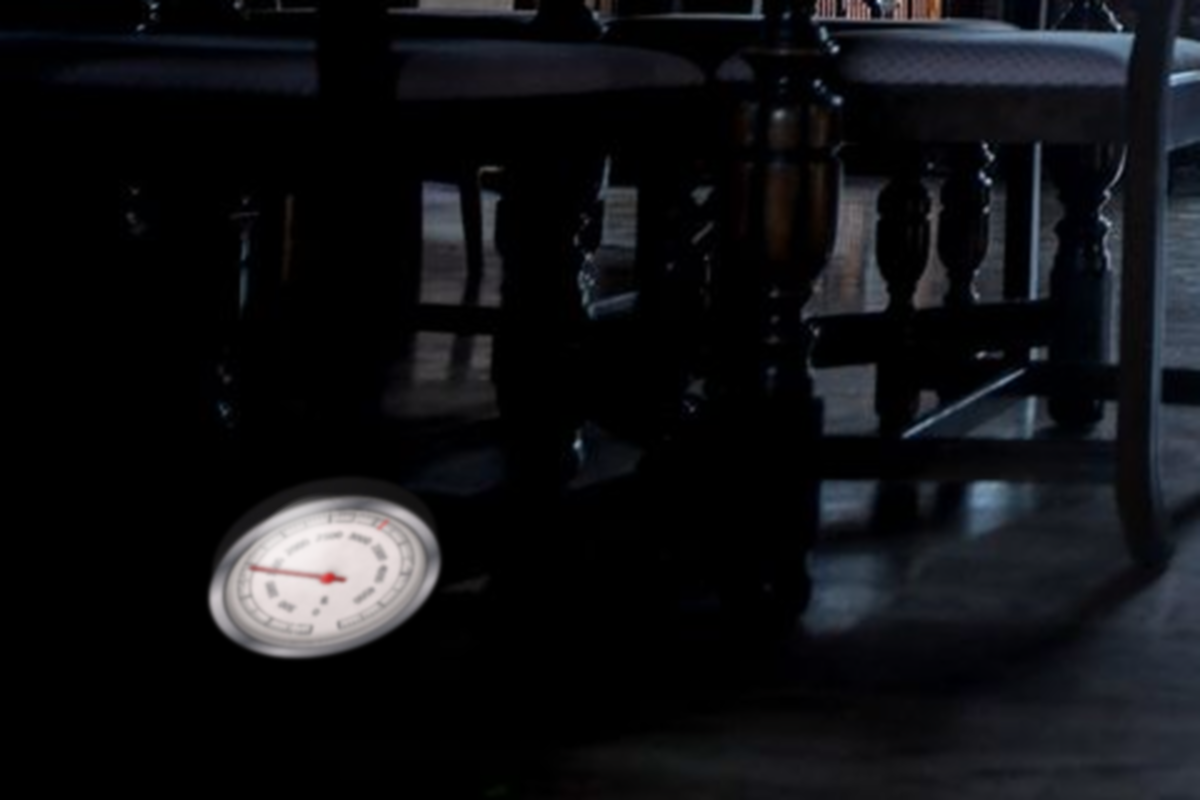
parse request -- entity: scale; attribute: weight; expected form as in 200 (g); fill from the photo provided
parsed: 1500 (g)
